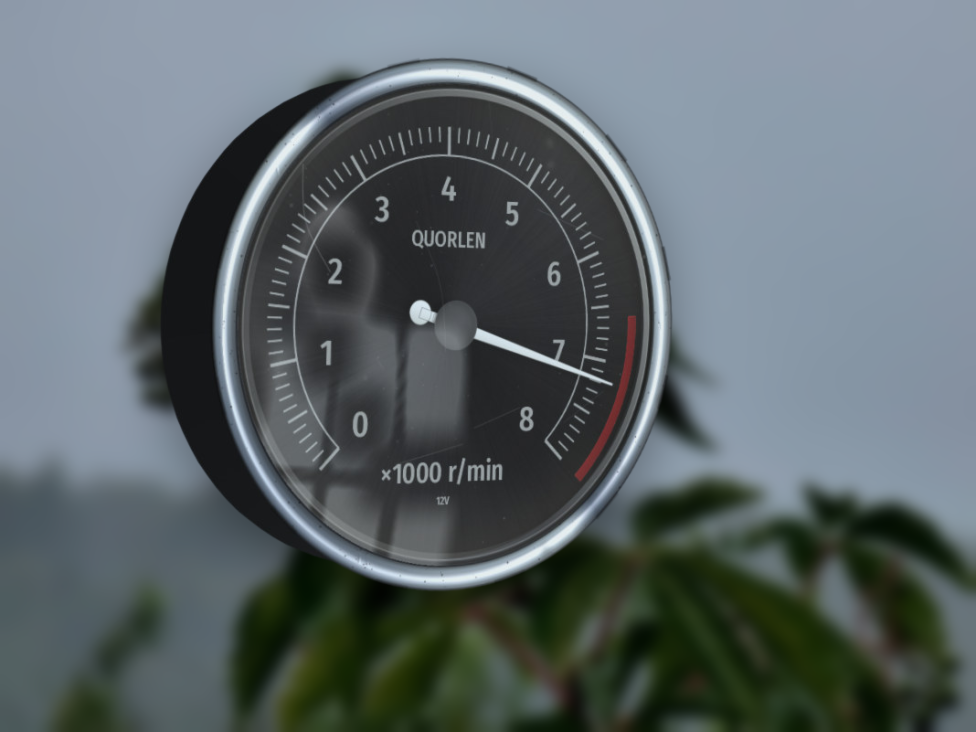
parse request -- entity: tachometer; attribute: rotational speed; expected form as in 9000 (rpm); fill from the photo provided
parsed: 7200 (rpm)
